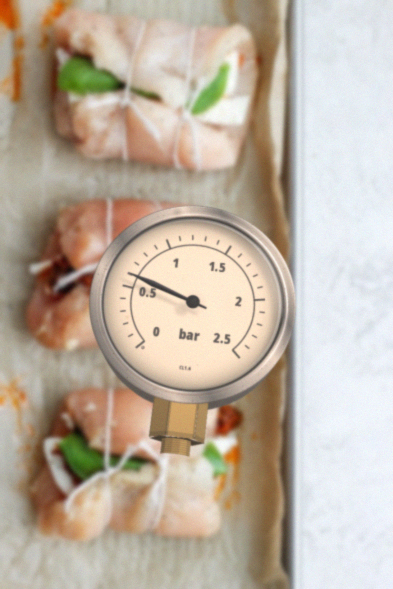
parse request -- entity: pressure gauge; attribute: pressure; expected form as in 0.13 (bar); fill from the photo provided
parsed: 0.6 (bar)
